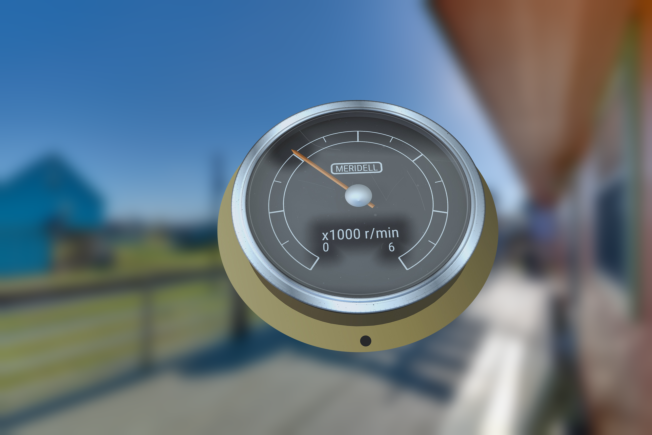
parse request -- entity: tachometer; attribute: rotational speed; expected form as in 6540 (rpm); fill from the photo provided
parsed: 2000 (rpm)
